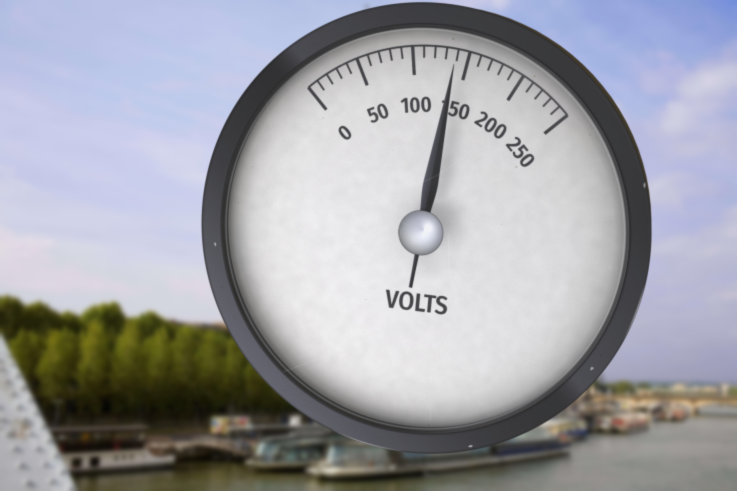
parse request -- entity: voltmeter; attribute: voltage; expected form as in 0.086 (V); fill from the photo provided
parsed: 140 (V)
